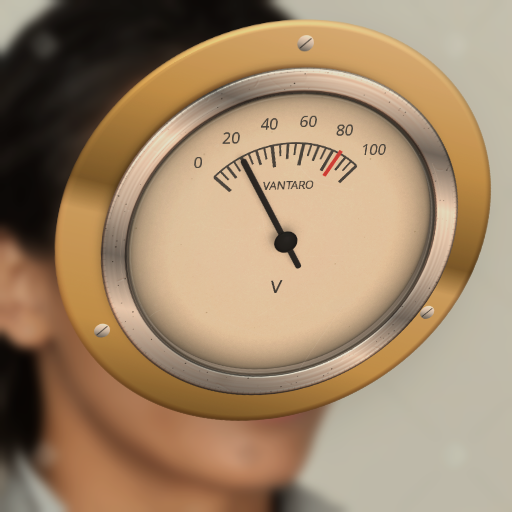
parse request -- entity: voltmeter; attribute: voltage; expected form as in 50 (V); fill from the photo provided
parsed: 20 (V)
